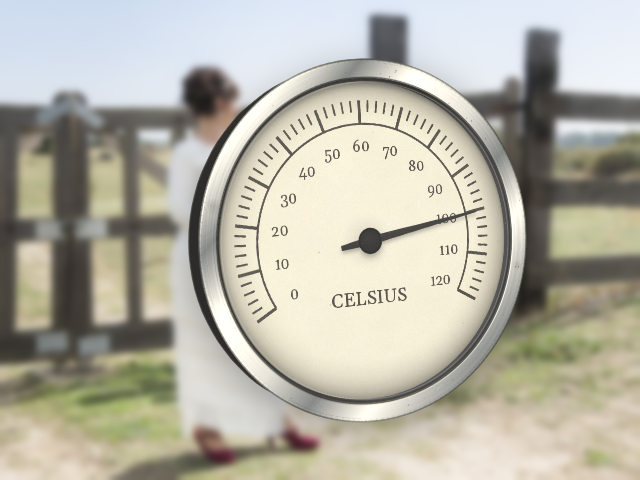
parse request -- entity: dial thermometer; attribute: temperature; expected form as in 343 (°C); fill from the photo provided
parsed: 100 (°C)
